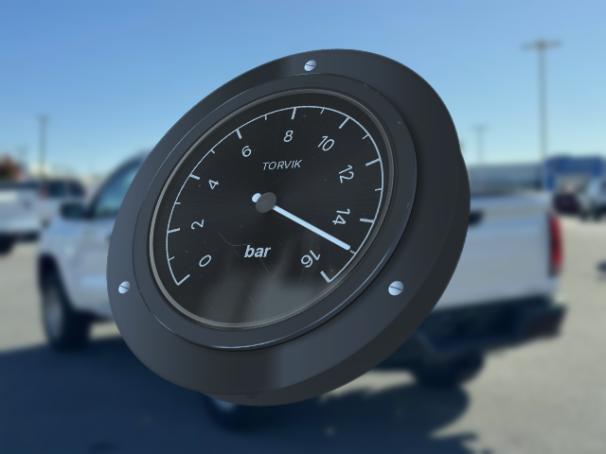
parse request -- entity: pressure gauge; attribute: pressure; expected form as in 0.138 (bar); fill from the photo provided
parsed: 15 (bar)
